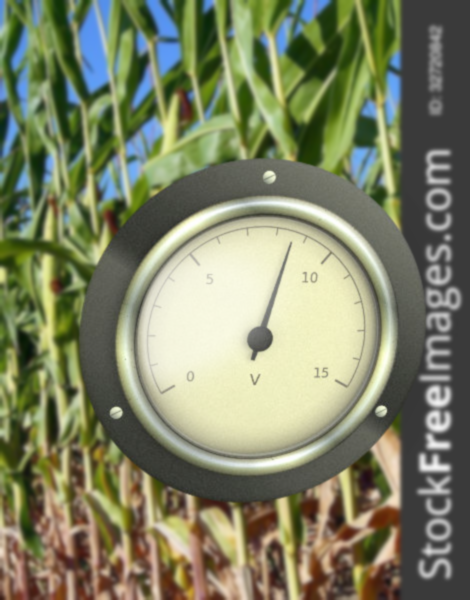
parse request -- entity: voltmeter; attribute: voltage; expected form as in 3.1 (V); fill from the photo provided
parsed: 8.5 (V)
